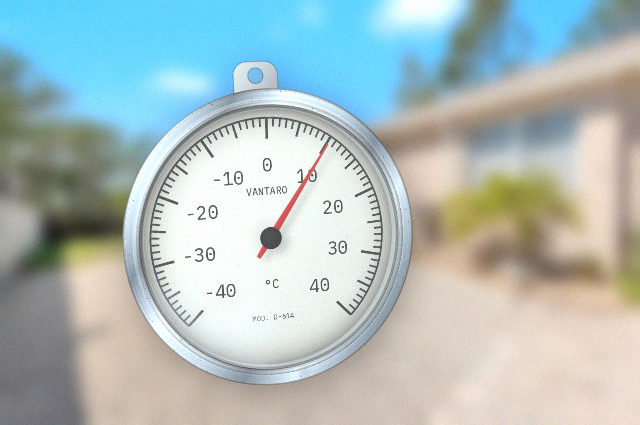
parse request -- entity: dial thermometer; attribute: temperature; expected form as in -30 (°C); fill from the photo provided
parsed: 10 (°C)
